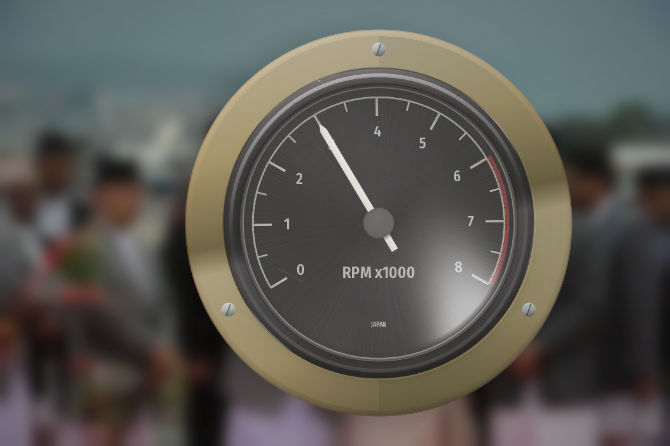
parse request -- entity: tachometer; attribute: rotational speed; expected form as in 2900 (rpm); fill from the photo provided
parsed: 3000 (rpm)
